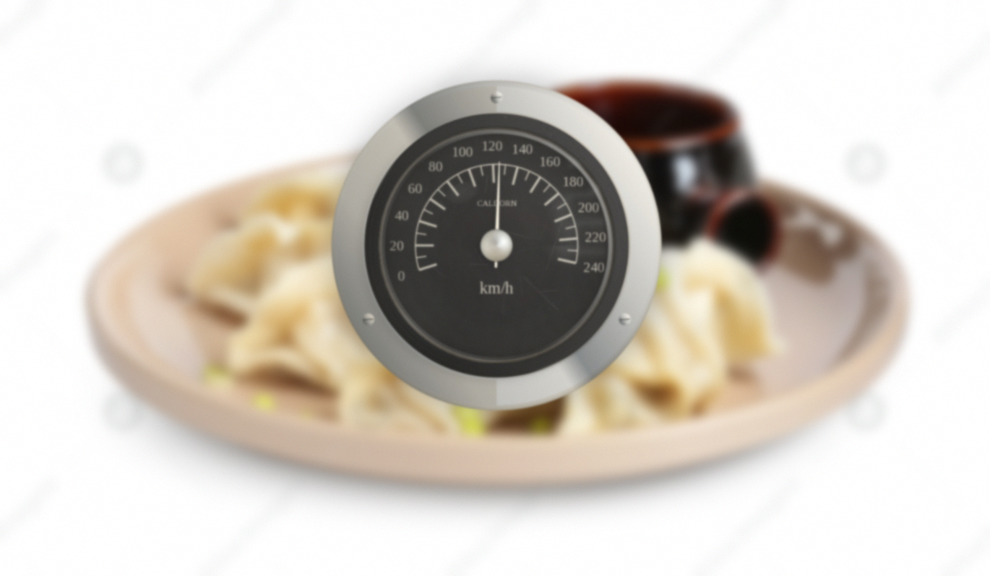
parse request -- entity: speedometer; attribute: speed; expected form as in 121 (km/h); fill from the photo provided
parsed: 125 (km/h)
